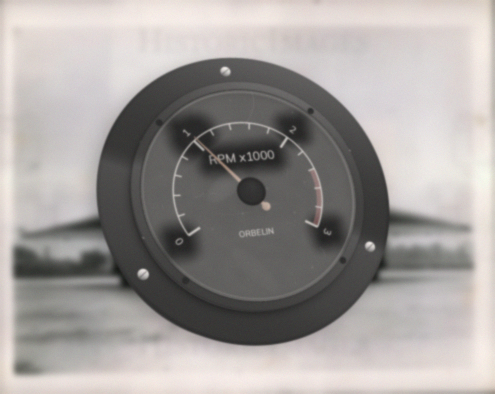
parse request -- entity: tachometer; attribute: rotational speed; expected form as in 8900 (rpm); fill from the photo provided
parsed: 1000 (rpm)
